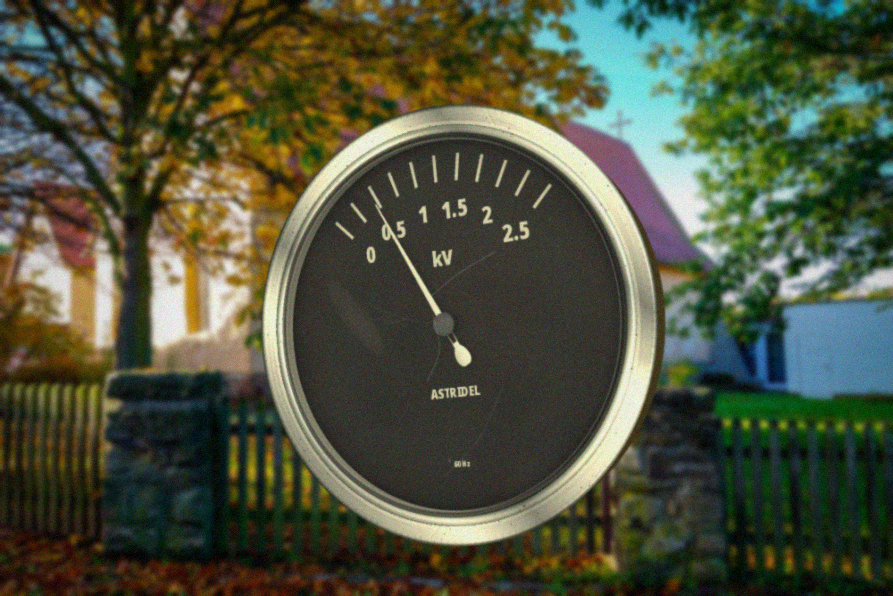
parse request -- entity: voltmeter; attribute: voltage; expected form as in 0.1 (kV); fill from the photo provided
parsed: 0.5 (kV)
